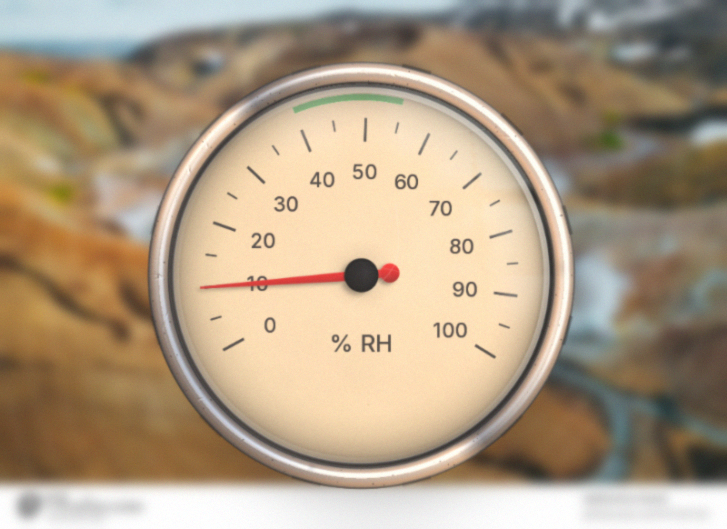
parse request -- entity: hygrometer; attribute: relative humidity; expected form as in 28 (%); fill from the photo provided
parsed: 10 (%)
